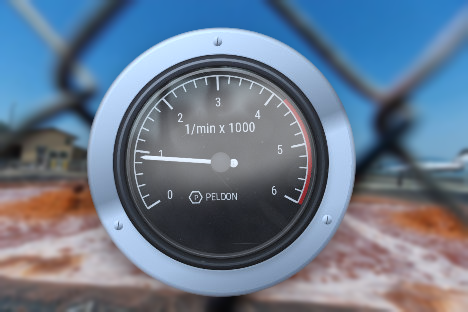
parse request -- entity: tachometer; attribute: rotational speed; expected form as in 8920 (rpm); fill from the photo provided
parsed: 900 (rpm)
